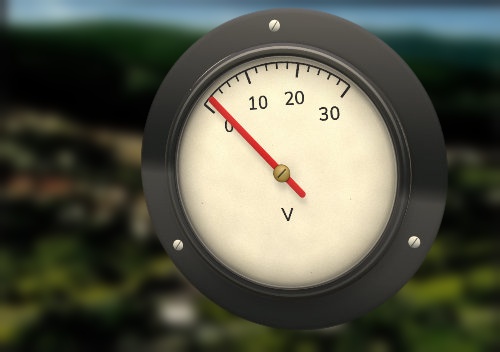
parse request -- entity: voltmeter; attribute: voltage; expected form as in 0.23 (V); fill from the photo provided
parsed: 2 (V)
